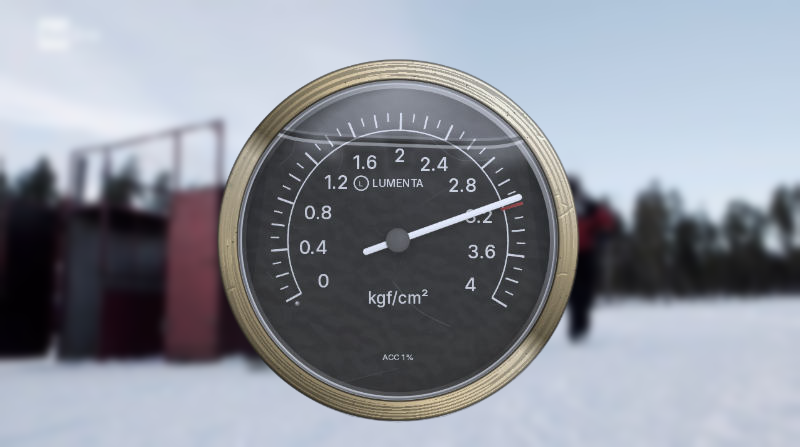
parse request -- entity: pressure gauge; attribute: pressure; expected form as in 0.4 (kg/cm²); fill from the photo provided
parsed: 3.15 (kg/cm²)
